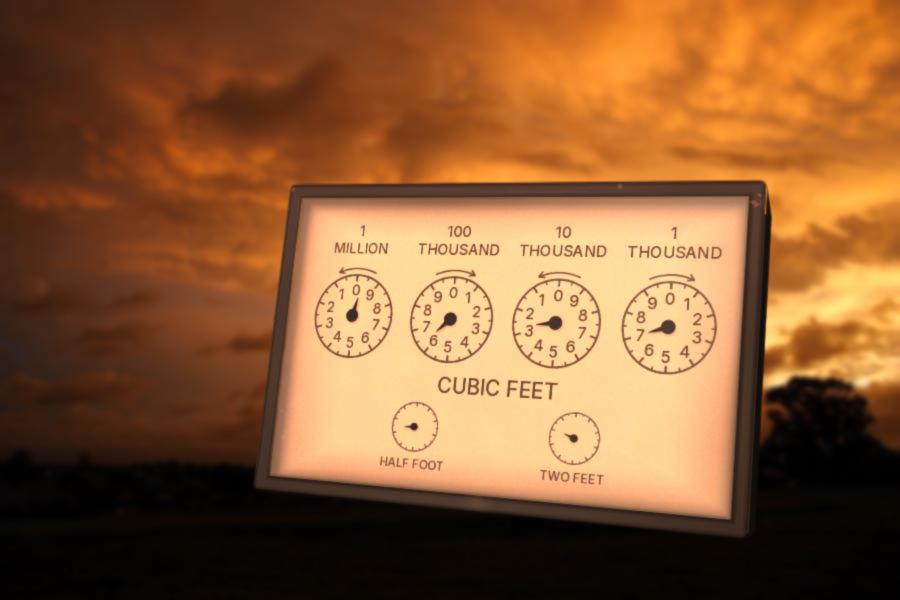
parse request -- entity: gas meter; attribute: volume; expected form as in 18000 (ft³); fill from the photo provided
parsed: 962700 (ft³)
